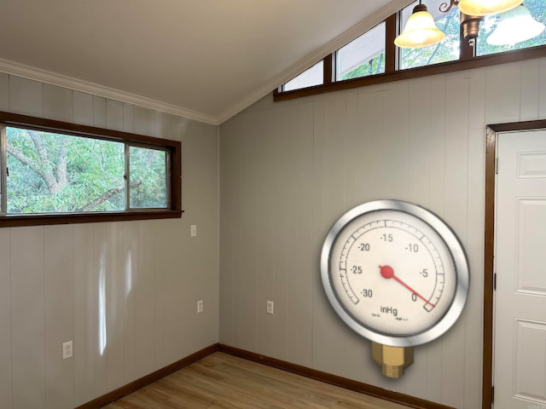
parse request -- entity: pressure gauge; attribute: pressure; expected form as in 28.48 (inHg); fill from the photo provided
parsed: -1 (inHg)
